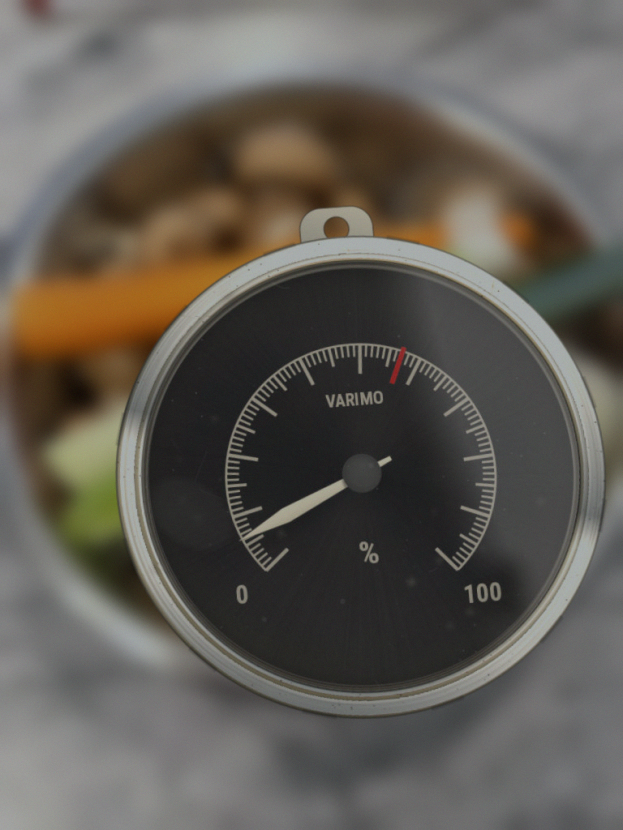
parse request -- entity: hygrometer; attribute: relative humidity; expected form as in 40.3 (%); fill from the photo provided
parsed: 6 (%)
